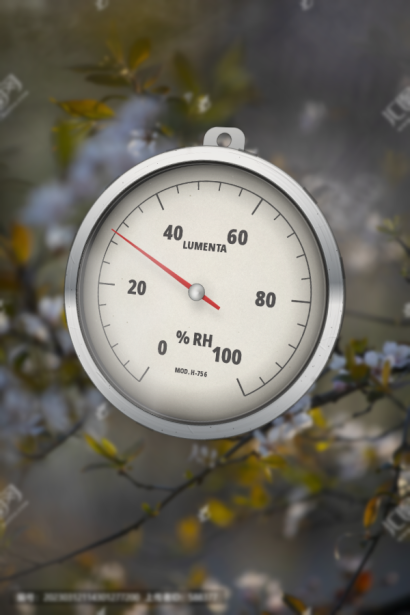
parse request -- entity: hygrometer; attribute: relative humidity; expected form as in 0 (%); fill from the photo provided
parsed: 30 (%)
